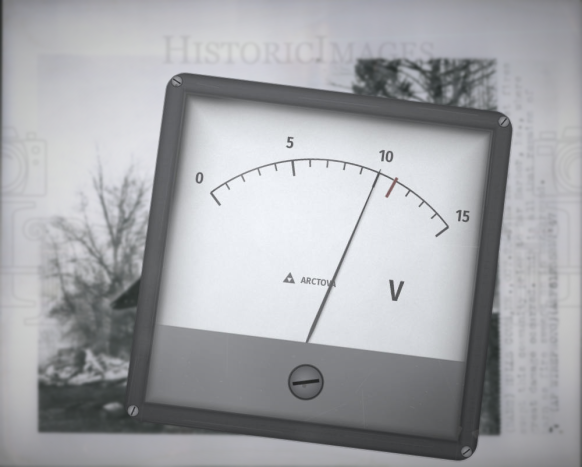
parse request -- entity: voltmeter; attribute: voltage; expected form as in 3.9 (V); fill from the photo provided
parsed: 10 (V)
